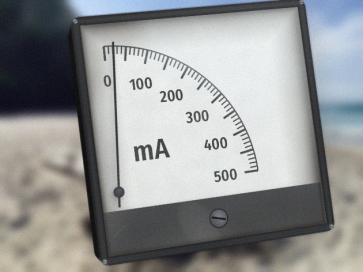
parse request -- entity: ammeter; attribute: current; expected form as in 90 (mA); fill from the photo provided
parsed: 20 (mA)
